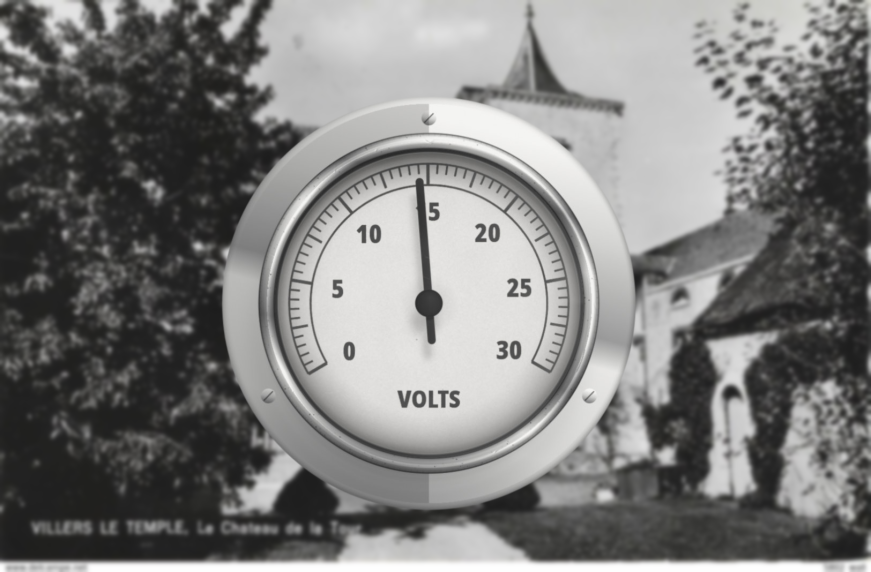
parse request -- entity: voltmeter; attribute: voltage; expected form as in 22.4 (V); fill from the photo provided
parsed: 14.5 (V)
